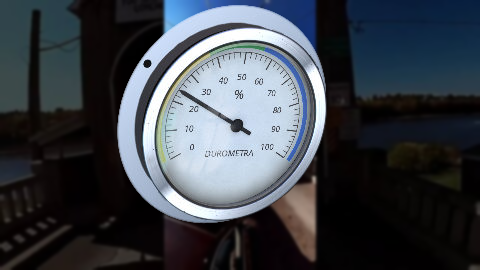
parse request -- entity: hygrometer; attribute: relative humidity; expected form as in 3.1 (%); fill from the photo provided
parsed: 24 (%)
